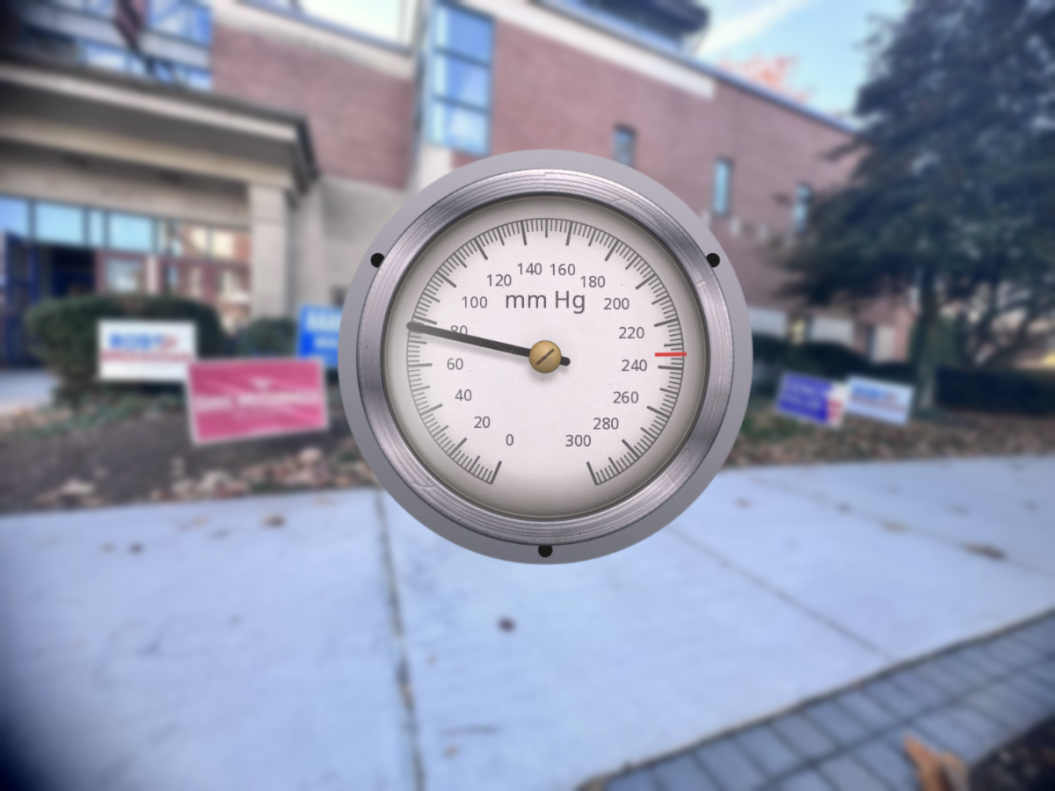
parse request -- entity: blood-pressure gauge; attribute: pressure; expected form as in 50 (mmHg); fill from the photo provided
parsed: 76 (mmHg)
